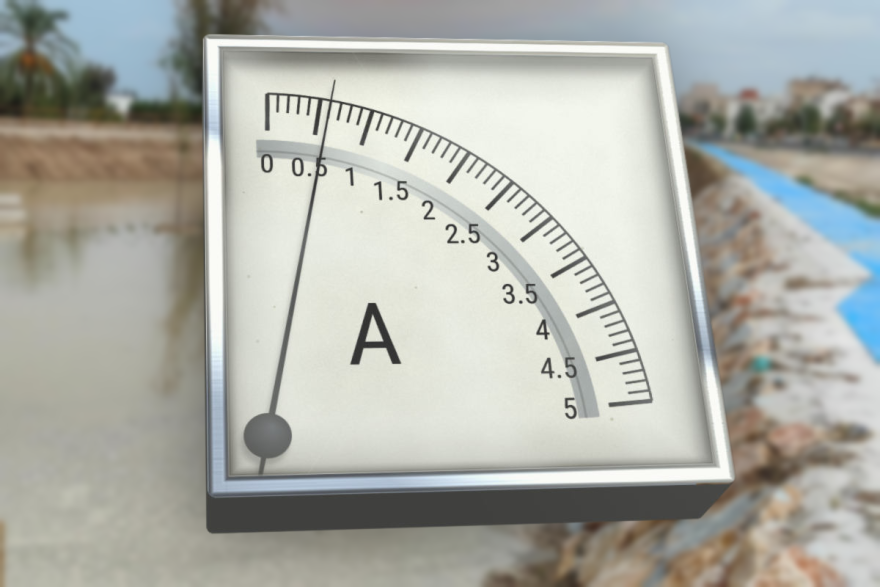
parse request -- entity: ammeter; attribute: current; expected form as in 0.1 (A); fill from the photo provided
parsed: 0.6 (A)
